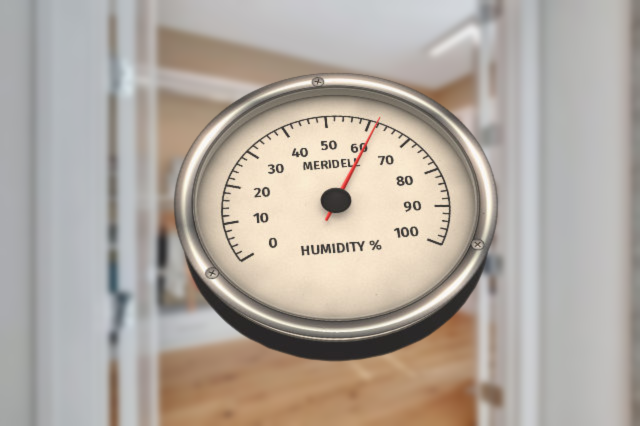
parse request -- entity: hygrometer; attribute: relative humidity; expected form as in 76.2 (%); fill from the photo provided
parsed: 62 (%)
